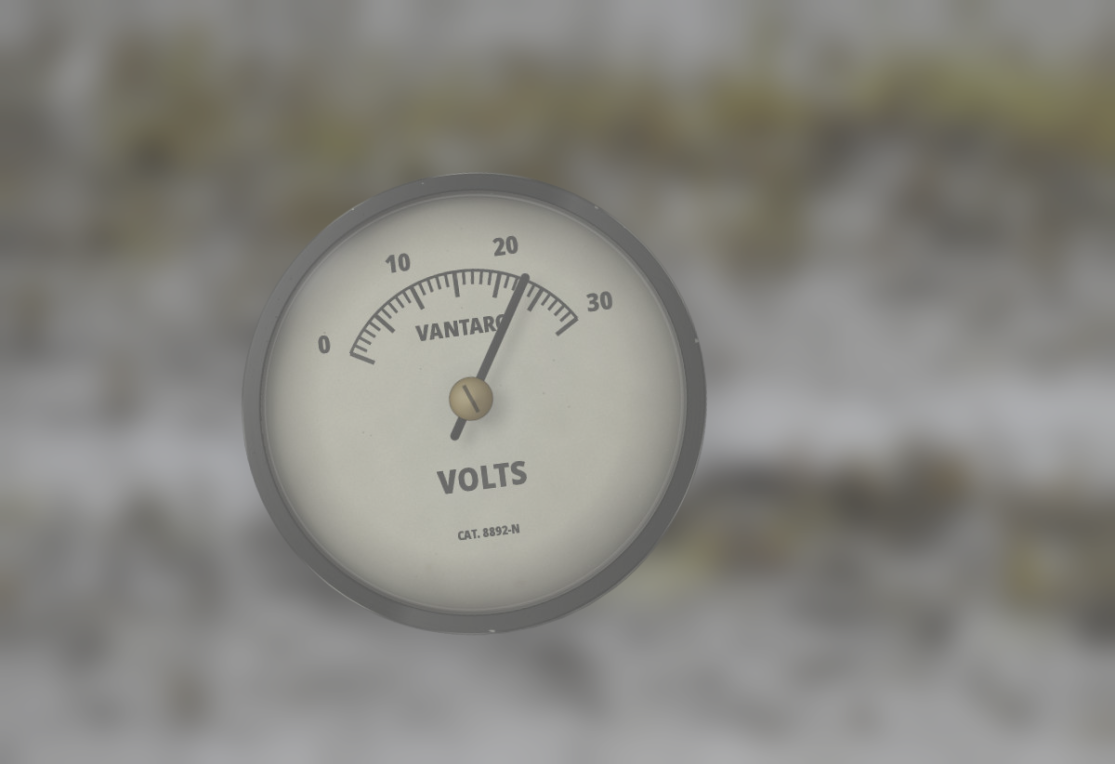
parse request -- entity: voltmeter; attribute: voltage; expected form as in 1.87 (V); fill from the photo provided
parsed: 23 (V)
